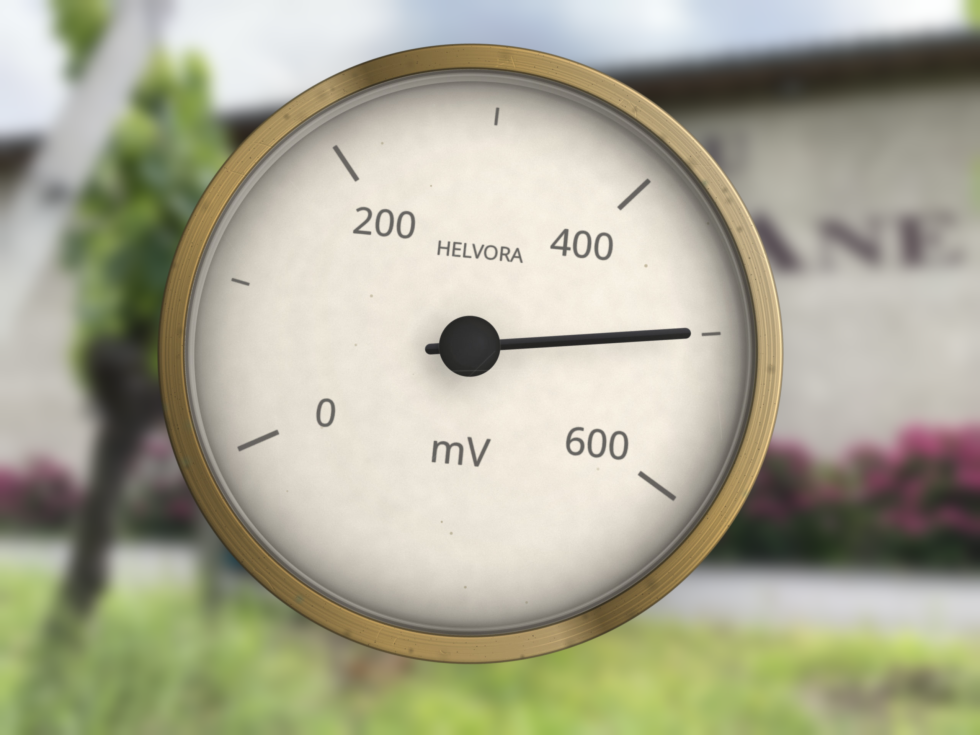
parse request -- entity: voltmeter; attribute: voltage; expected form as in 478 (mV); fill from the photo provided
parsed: 500 (mV)
